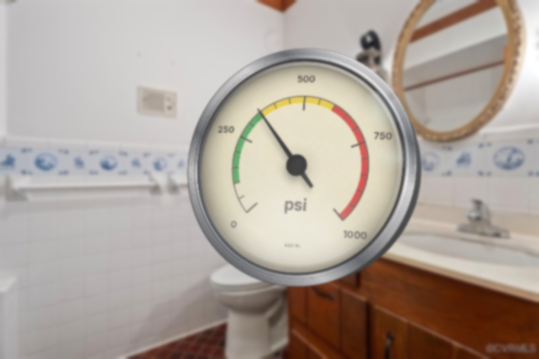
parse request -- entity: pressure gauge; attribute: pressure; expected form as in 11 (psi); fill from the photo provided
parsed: 350 (psi)
